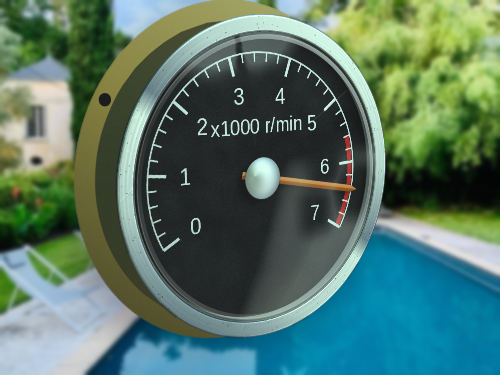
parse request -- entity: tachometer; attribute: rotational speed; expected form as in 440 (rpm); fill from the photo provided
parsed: 6400 (rpm)
